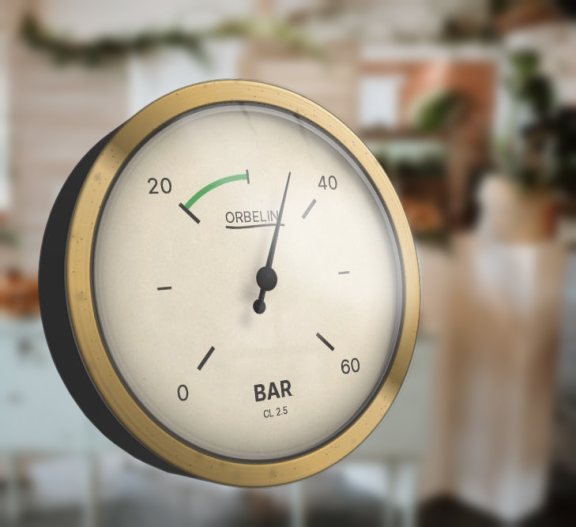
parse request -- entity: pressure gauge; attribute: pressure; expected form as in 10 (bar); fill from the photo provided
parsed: 35 (bar)
